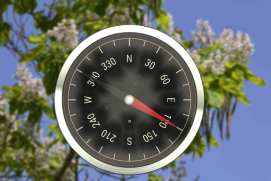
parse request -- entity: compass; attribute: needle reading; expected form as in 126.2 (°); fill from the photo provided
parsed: 120 (°)
